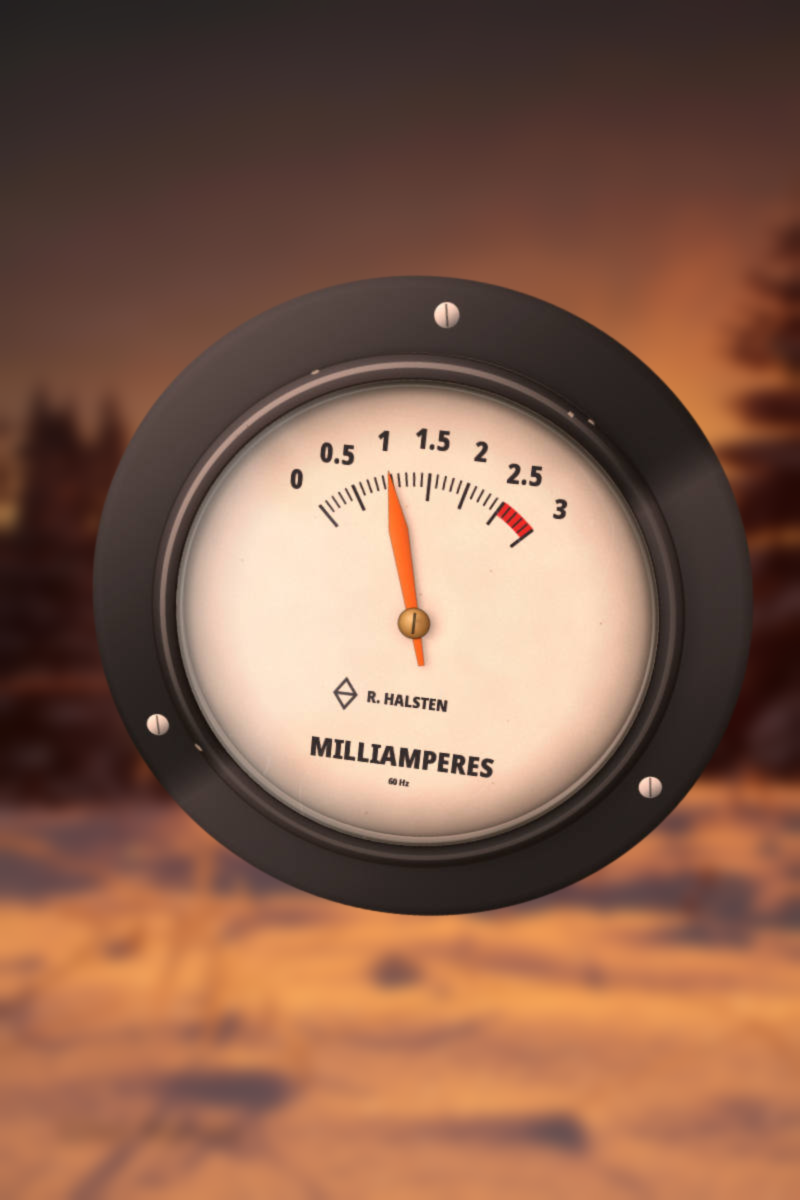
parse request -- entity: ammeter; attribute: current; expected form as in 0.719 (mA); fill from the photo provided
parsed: 1 (mA)
